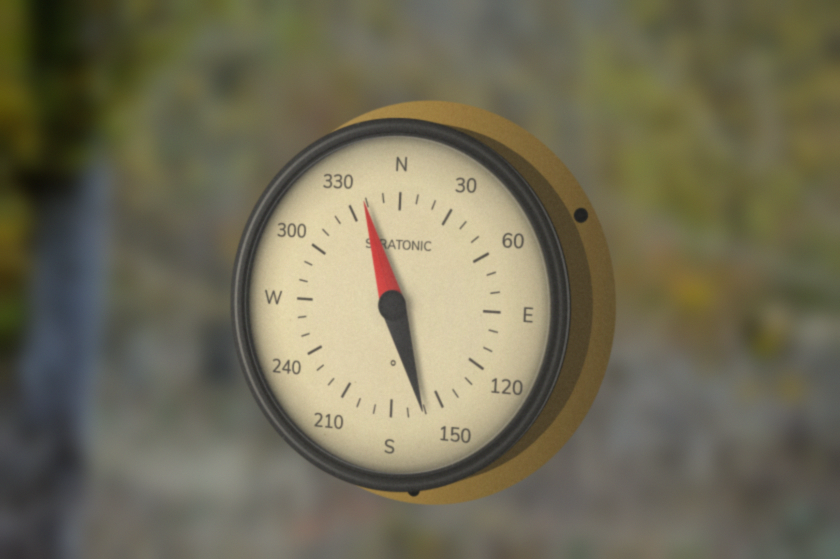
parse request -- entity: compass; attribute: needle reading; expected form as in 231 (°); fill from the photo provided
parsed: 340 (°)
